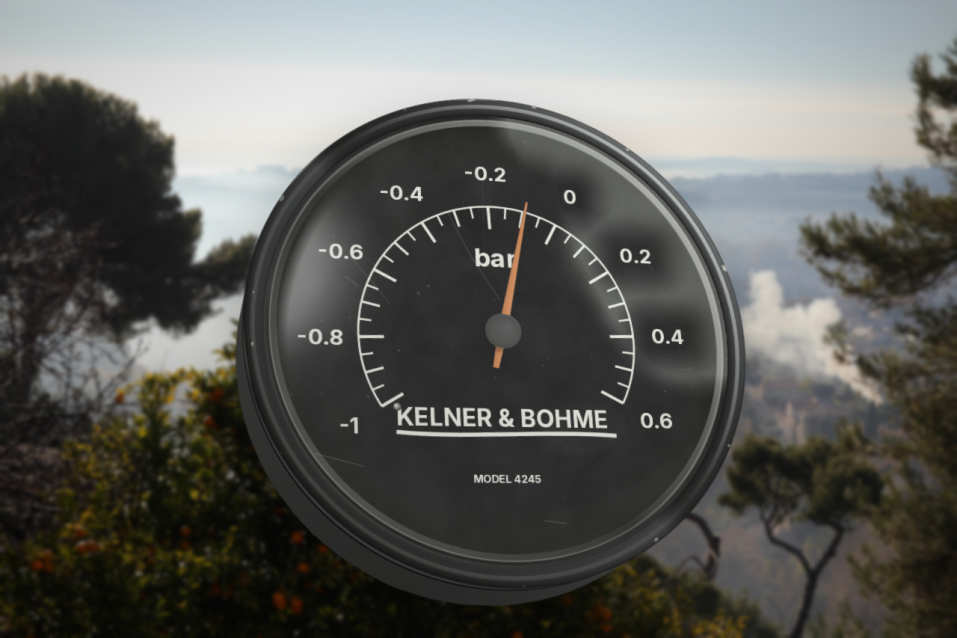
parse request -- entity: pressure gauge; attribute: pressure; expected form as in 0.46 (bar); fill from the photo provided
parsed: -0.1 (bar)
